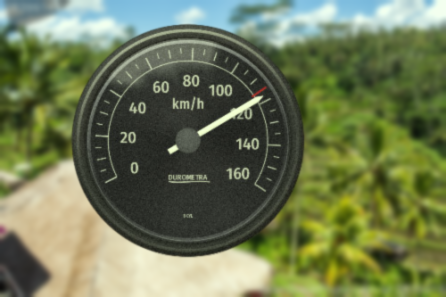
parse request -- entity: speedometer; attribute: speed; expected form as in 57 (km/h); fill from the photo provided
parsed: 117.5 (km/h)
